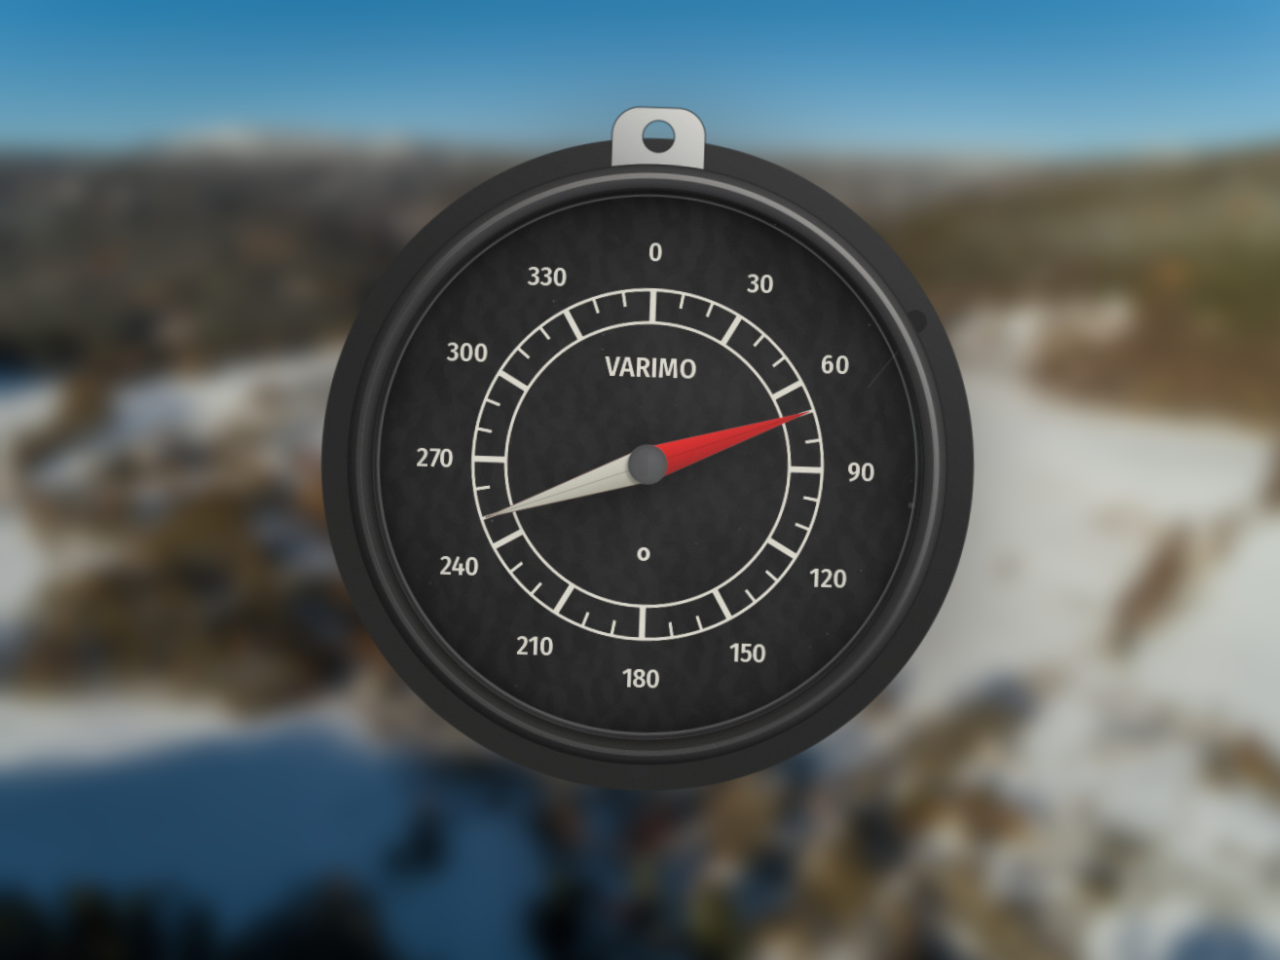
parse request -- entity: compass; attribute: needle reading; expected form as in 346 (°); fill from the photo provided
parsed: 70 (°)
